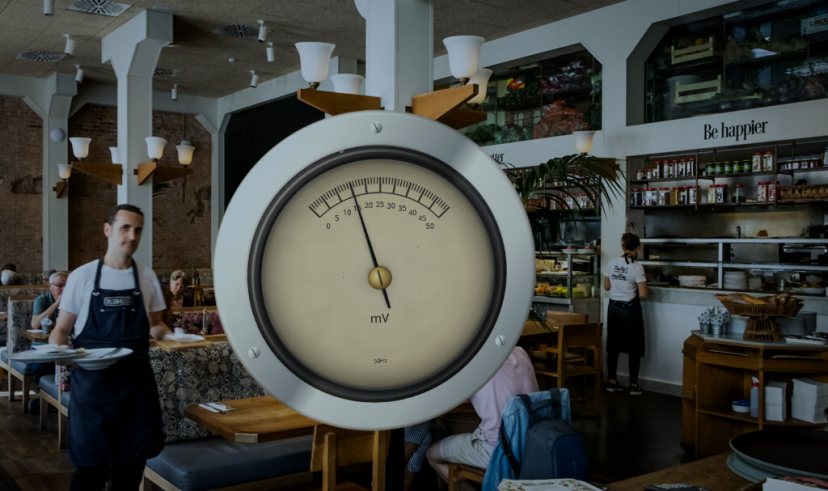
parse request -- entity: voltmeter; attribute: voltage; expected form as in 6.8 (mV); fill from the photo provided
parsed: 15 (mV)
